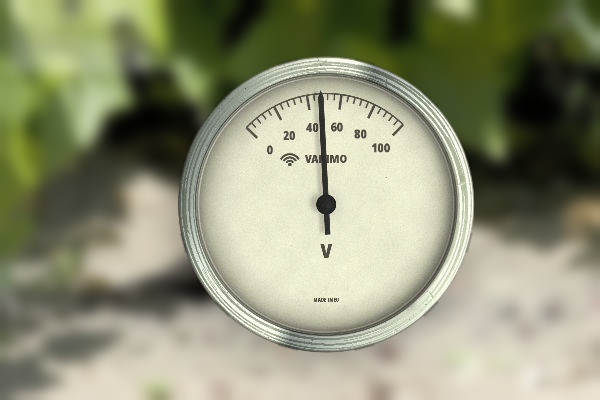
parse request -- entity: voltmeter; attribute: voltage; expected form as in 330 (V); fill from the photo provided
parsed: 48 (V)
